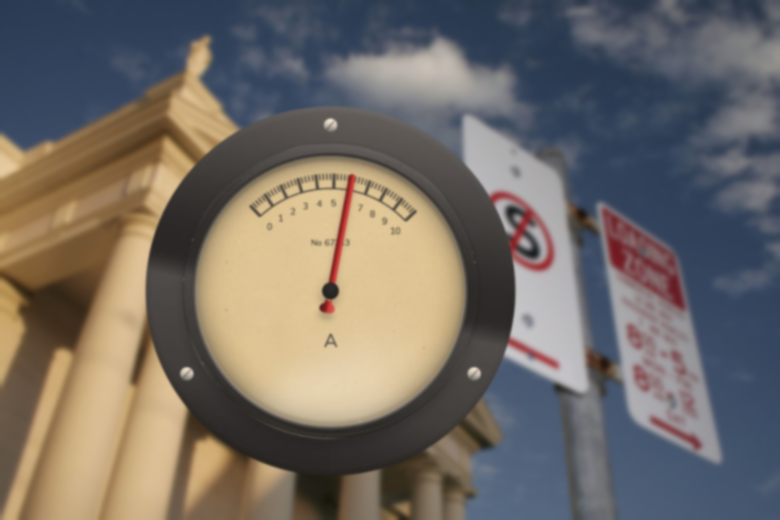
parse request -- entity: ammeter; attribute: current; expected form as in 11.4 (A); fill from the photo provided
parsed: 6 (A)
